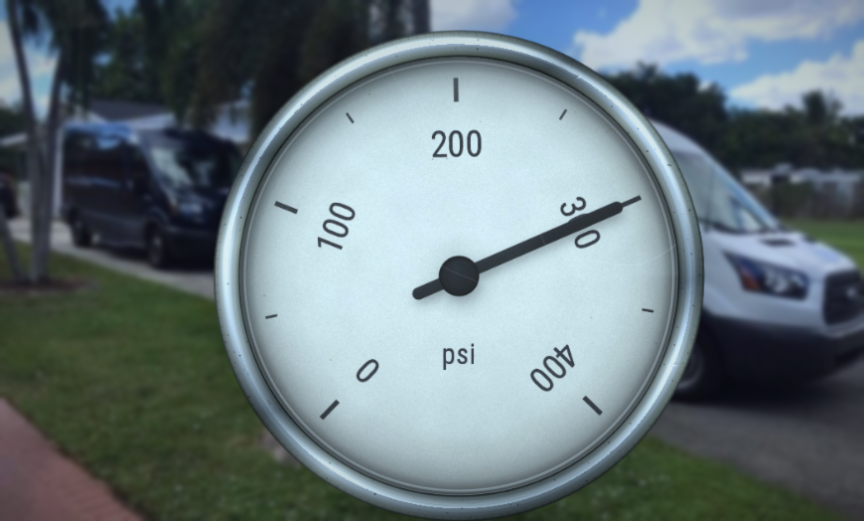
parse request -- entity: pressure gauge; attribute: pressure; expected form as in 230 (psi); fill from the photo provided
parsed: 300 (psi)
